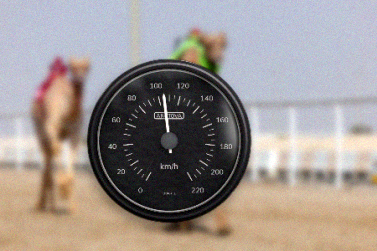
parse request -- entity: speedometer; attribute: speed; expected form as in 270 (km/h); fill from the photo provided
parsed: 105 (km/h)
